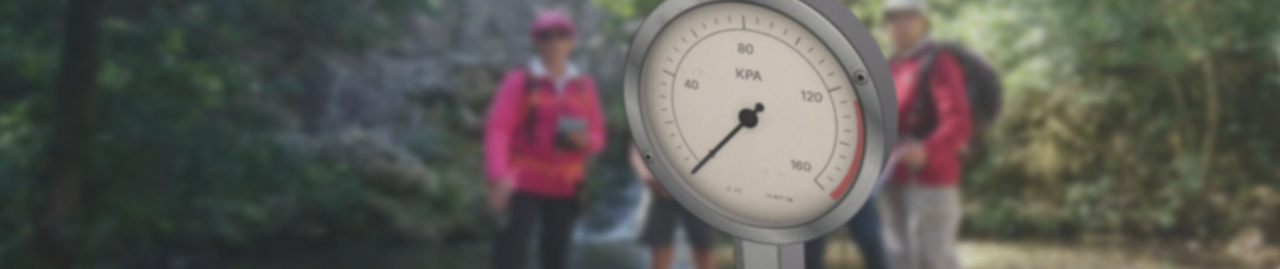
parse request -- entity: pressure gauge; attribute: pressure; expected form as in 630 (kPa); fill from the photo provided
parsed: 0 (kPa)
